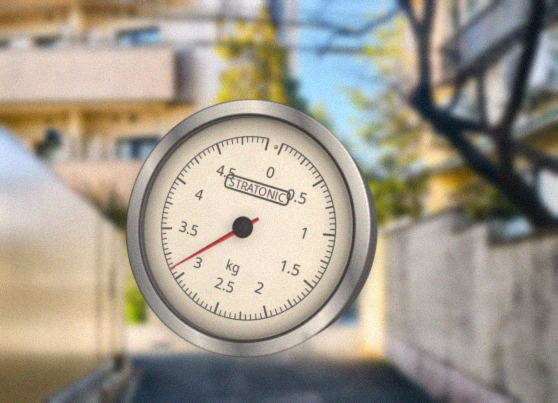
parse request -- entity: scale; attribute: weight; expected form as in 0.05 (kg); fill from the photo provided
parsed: 3.1 (kg)
